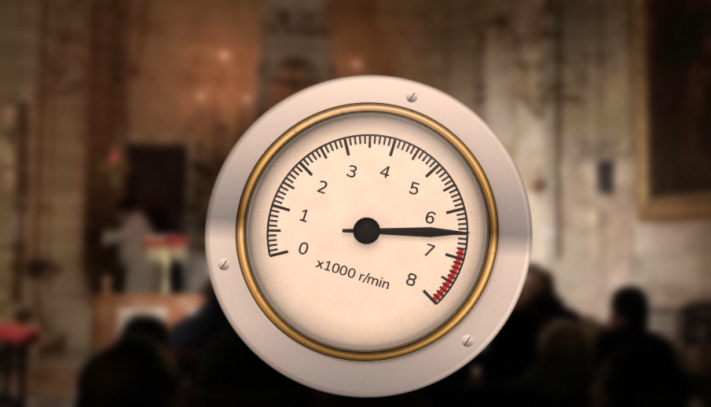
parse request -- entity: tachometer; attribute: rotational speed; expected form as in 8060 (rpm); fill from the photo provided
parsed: 6500 (rpm)
